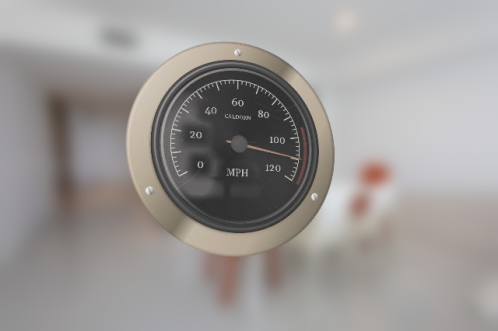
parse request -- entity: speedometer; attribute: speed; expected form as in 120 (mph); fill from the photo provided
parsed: 110 (mph)
